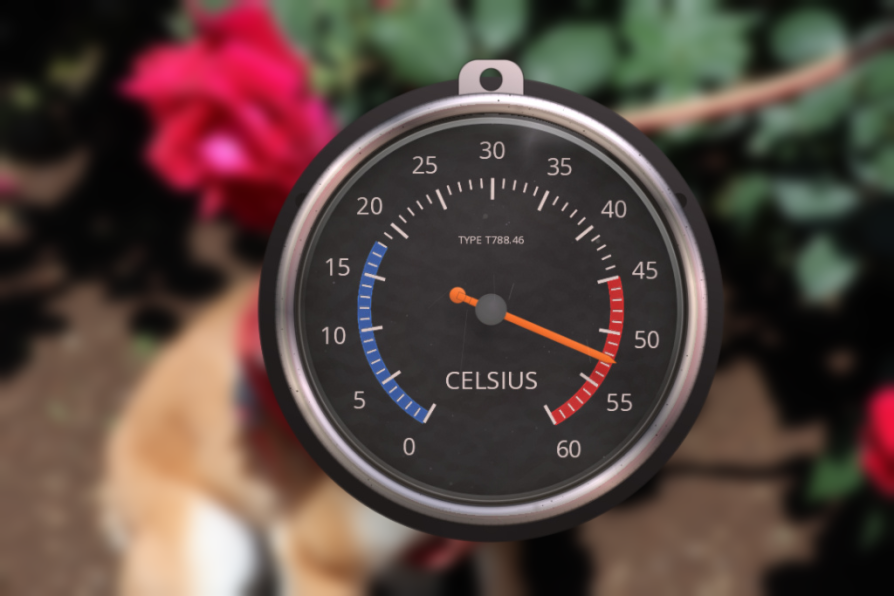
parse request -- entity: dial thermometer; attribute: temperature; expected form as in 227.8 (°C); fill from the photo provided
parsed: 52.5 (°C)
